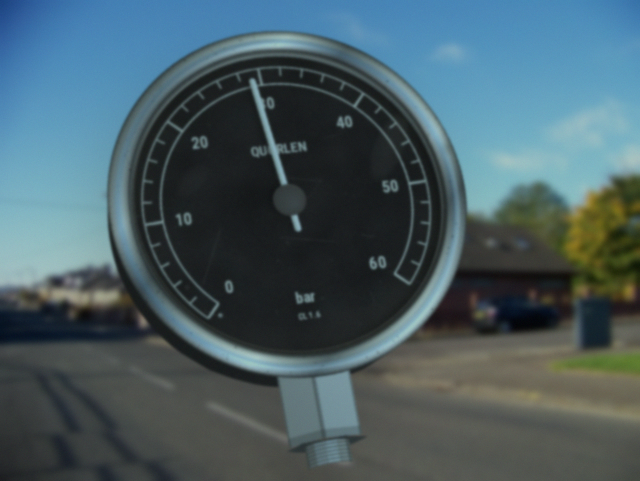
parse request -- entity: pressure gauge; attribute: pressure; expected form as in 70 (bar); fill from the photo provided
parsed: 29 (bar)
